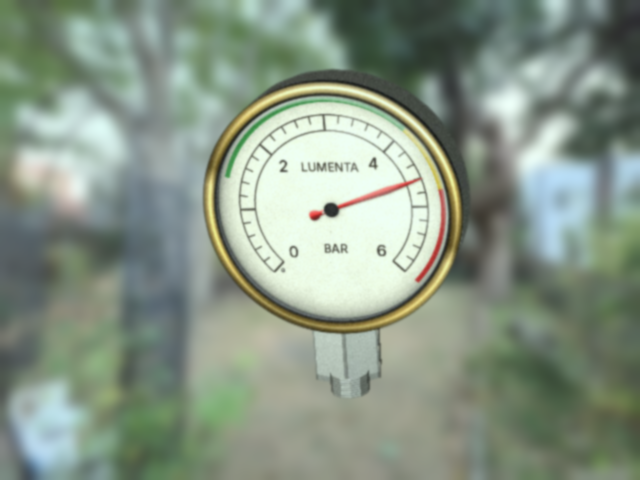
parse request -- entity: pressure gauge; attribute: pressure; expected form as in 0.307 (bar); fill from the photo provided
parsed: 4.6 (bar)
